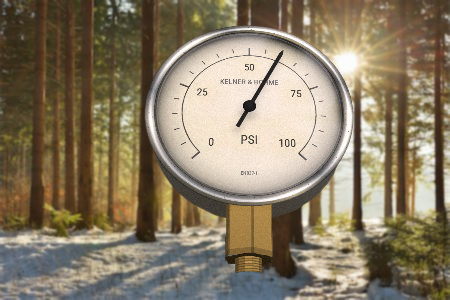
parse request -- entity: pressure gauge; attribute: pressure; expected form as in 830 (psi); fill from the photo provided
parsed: 60 (psi)
